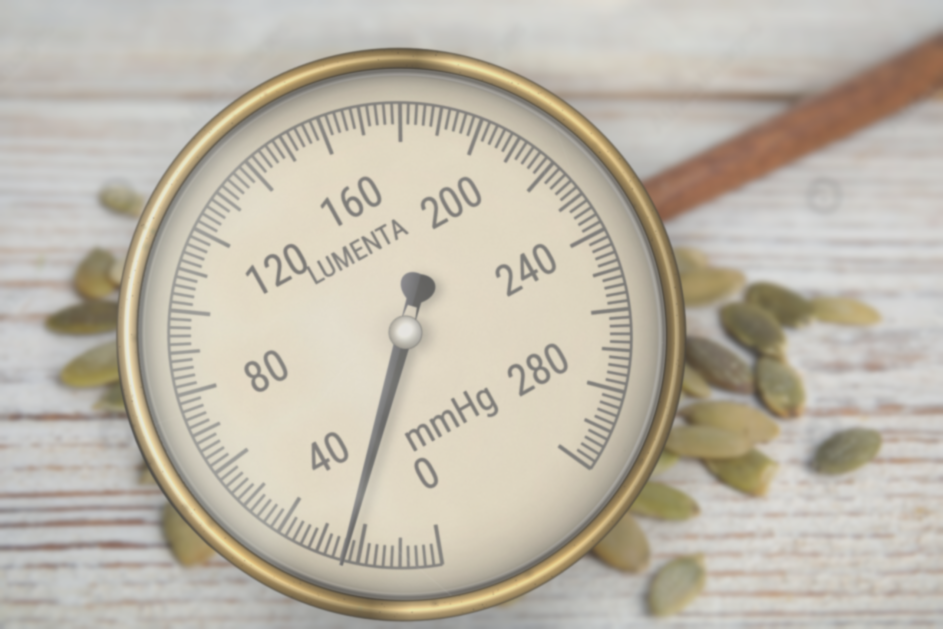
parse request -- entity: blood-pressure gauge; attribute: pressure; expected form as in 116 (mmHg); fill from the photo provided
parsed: 24 (mmHg)
